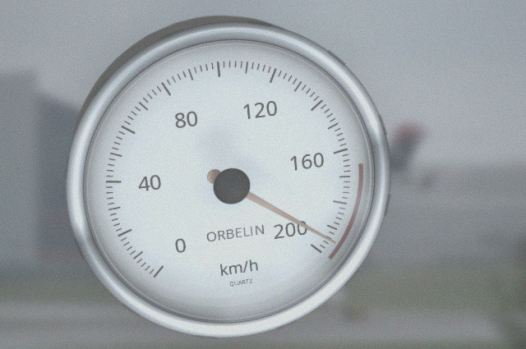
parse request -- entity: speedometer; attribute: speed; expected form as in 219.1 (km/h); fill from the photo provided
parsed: 194 (km/h)
